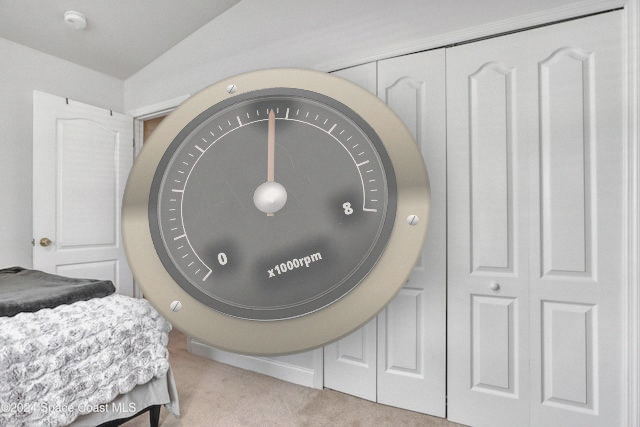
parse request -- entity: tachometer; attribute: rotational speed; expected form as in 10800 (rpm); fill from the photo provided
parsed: 4700 (rpm)
